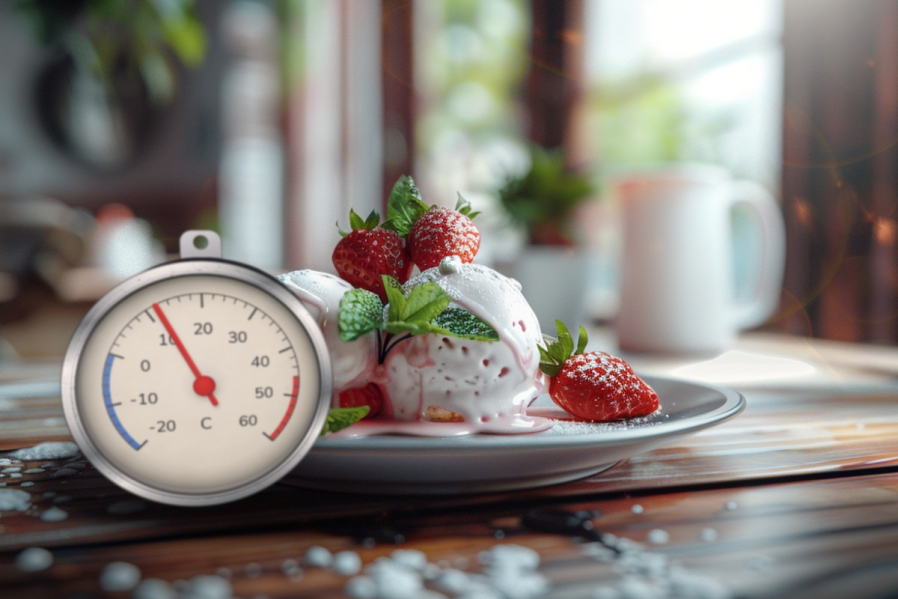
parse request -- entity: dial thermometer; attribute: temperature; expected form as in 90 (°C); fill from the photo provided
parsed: 12 (°C)
